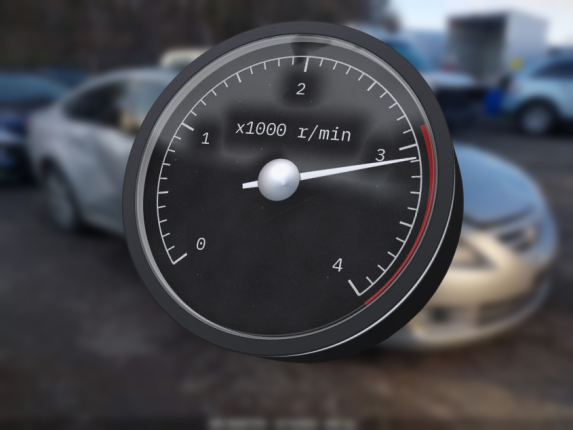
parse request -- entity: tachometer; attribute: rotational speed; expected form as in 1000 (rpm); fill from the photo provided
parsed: 3100 (rpm)
